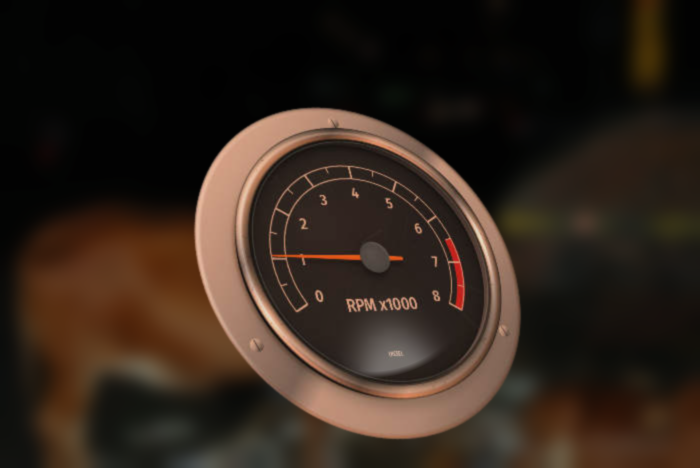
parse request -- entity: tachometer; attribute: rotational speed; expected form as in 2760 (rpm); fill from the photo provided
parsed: 1000 (rpm)
